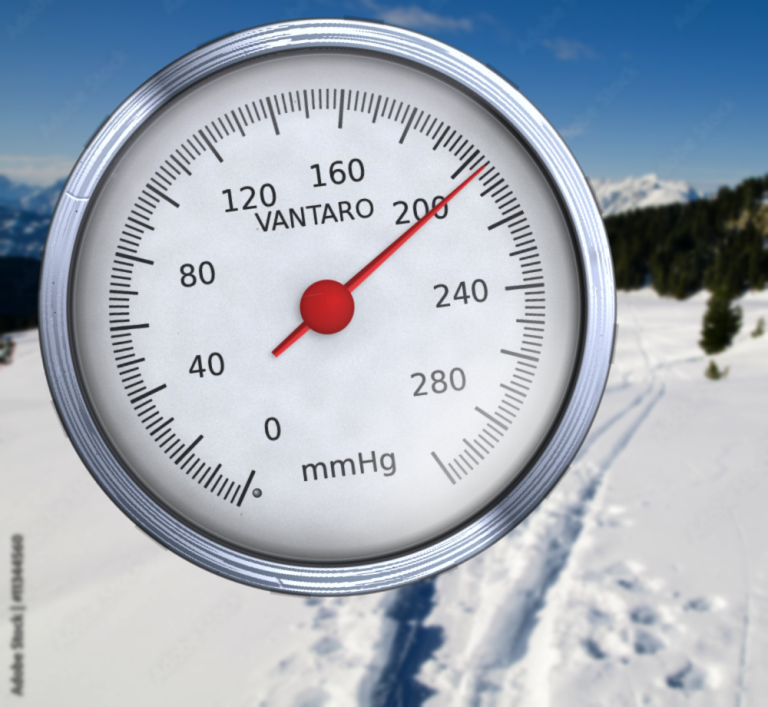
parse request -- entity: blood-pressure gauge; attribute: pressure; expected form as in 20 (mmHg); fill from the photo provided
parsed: 204 (mmHg)
